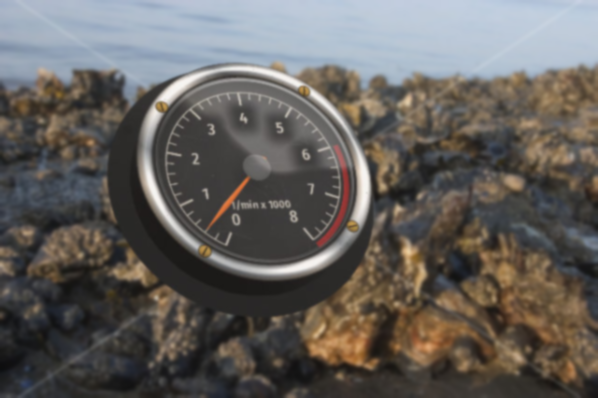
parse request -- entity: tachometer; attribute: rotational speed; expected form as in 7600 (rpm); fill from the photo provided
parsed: 400 (rpm)
